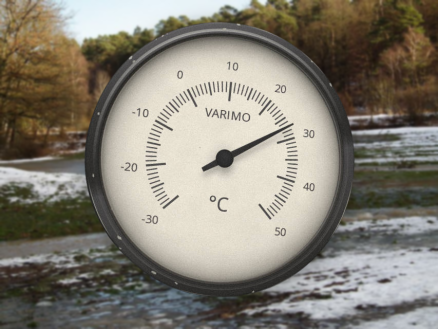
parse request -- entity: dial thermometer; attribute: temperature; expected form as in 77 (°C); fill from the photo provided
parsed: 27 (°C)
